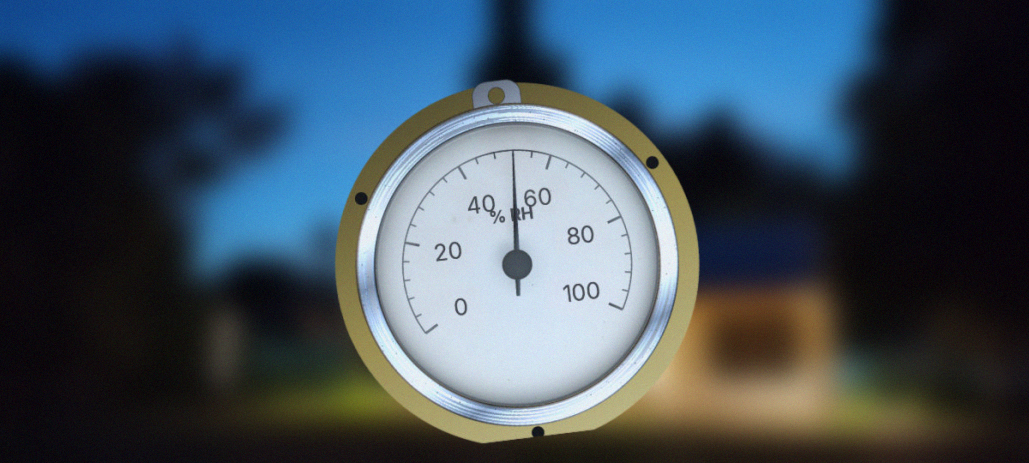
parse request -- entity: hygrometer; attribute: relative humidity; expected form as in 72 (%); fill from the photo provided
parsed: 52 (%)
